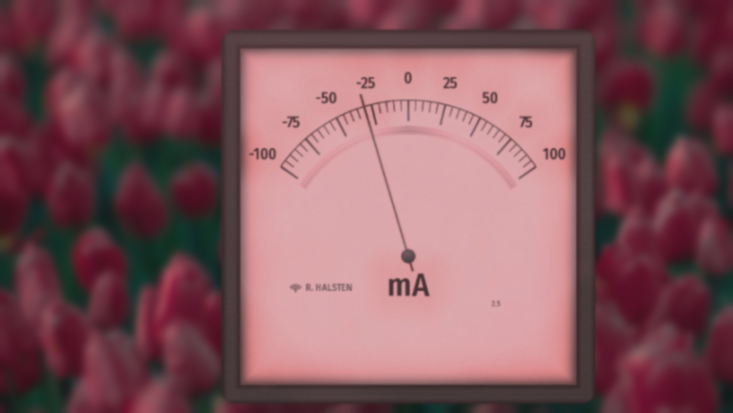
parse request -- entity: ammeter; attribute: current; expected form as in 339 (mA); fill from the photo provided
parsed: -30 (mA)
